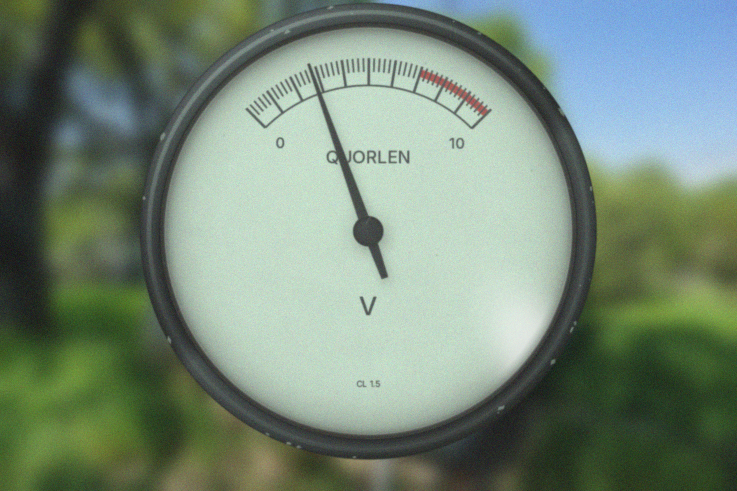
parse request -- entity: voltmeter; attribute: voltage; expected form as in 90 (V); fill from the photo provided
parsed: 2.8 (V)
